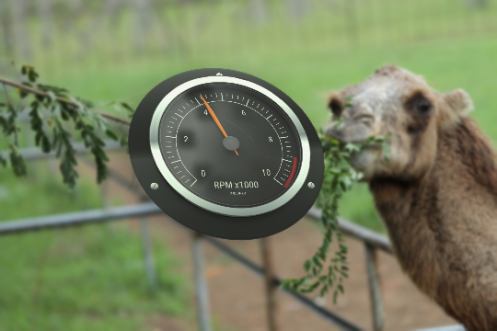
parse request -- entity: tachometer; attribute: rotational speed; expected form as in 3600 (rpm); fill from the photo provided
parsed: 4200 (rpm)
